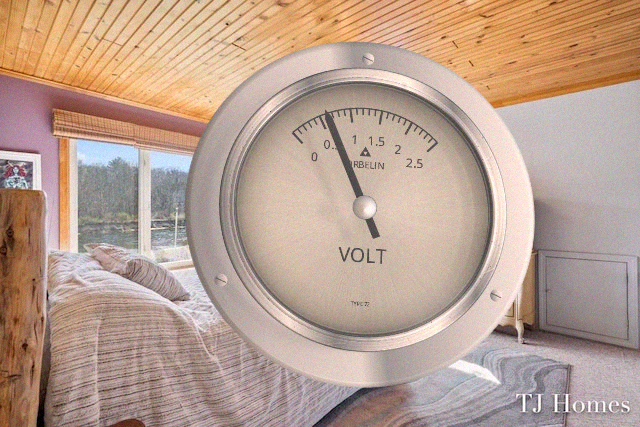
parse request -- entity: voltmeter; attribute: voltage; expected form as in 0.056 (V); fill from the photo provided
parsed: 0.6 (V)
